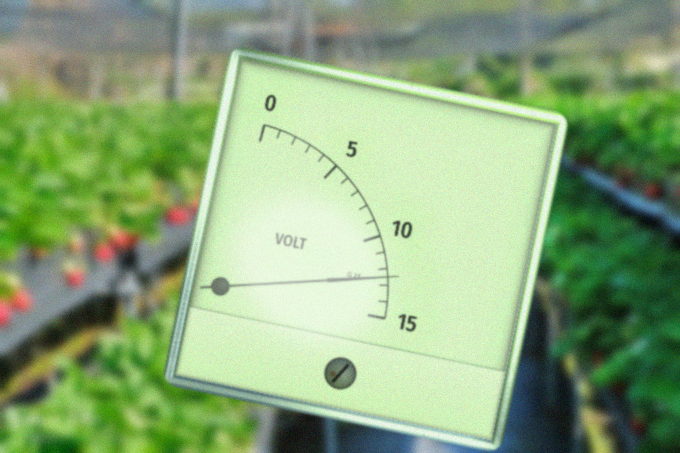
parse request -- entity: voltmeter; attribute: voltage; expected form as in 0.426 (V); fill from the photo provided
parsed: 12.5 (V)
